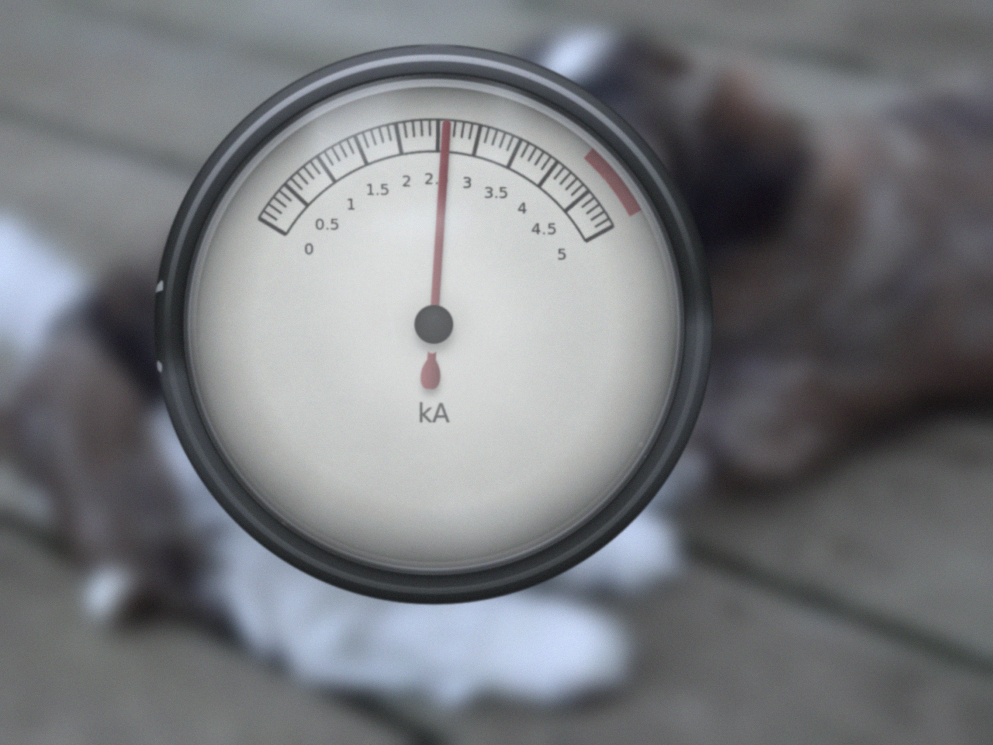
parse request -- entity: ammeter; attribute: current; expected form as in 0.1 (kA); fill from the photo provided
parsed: 2.6 (kA)
